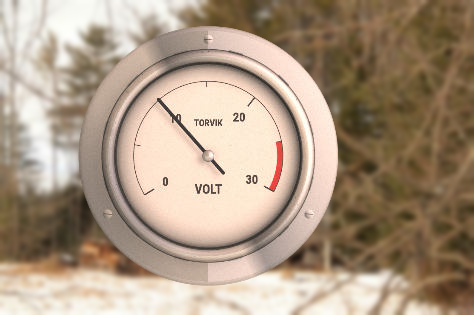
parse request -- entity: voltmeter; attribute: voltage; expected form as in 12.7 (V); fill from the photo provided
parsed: 10 (V)
